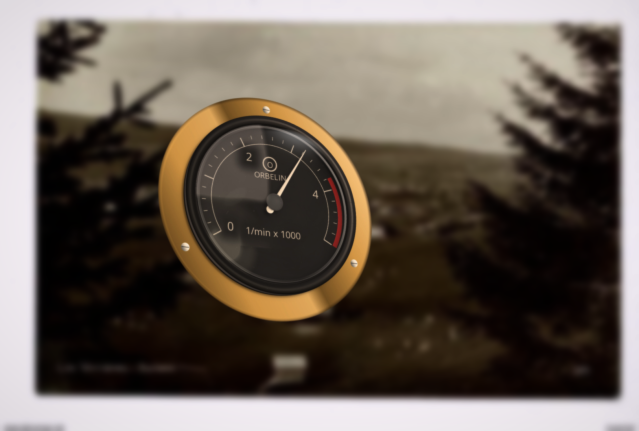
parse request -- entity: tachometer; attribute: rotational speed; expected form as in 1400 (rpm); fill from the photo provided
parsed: 3200 (rpm)
